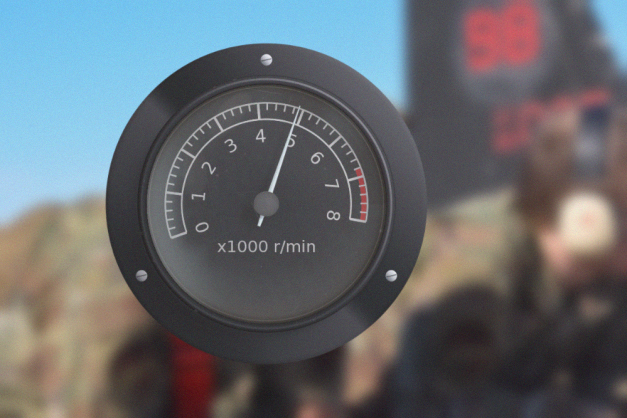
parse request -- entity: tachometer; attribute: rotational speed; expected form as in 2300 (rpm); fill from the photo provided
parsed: 4900 (rpm)
